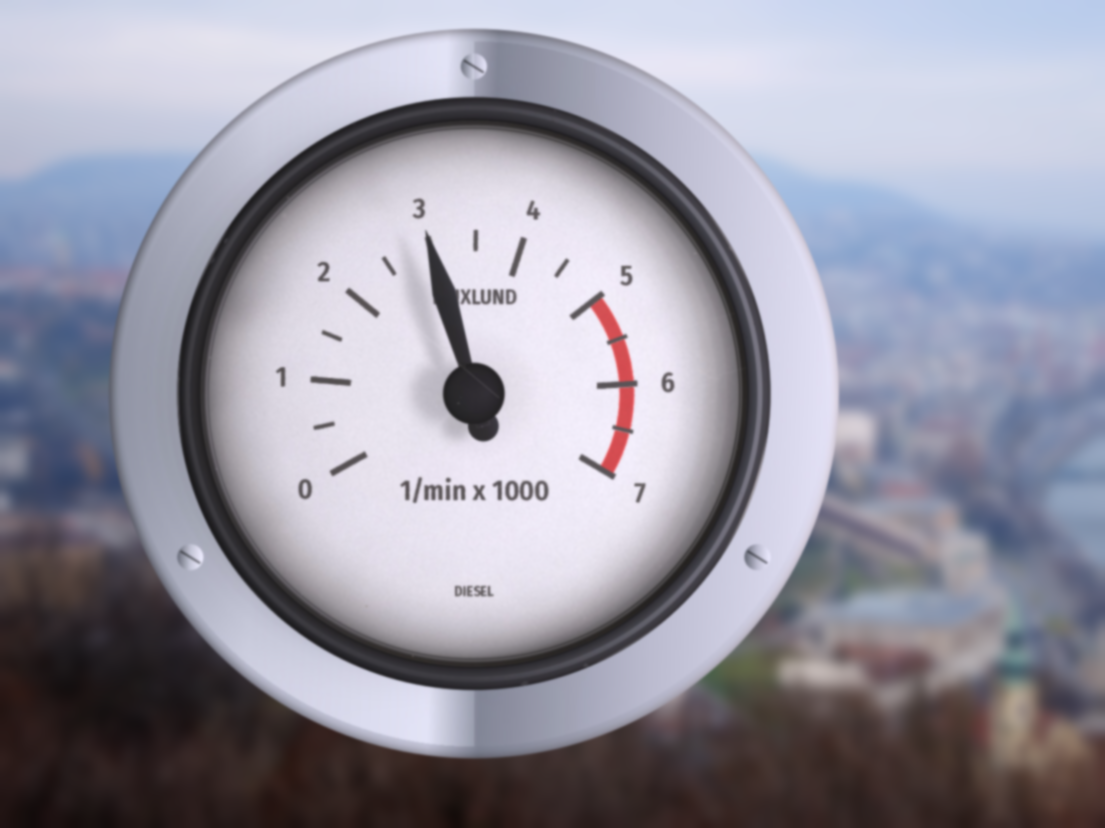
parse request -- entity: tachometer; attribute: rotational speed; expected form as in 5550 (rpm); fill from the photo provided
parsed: 3000 (rpm)
